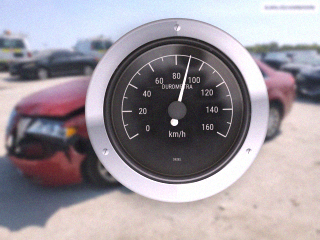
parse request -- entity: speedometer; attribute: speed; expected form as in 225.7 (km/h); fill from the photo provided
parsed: 90 (km/h)
